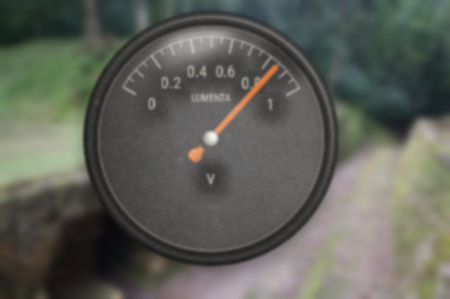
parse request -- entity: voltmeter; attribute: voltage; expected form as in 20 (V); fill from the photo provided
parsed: 0.85 (V)
